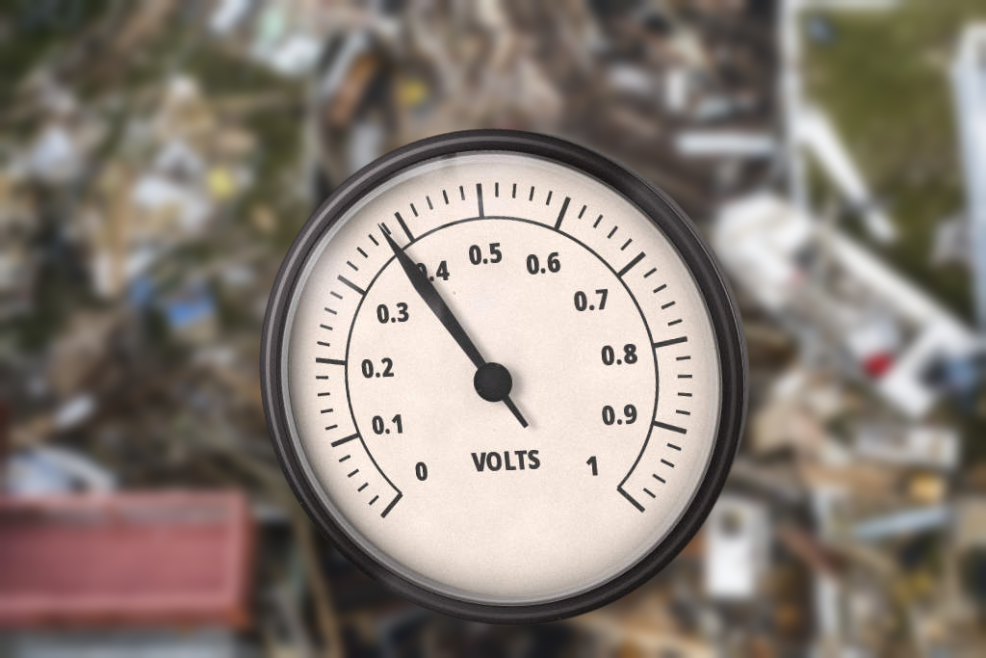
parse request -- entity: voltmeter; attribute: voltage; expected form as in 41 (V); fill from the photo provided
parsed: 0.38 (V)
